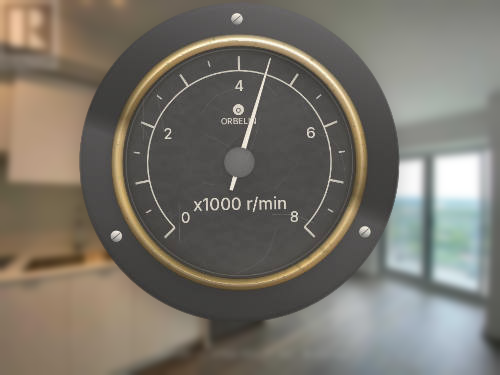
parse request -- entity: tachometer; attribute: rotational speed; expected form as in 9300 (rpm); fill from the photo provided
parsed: 4500 (rpm)
